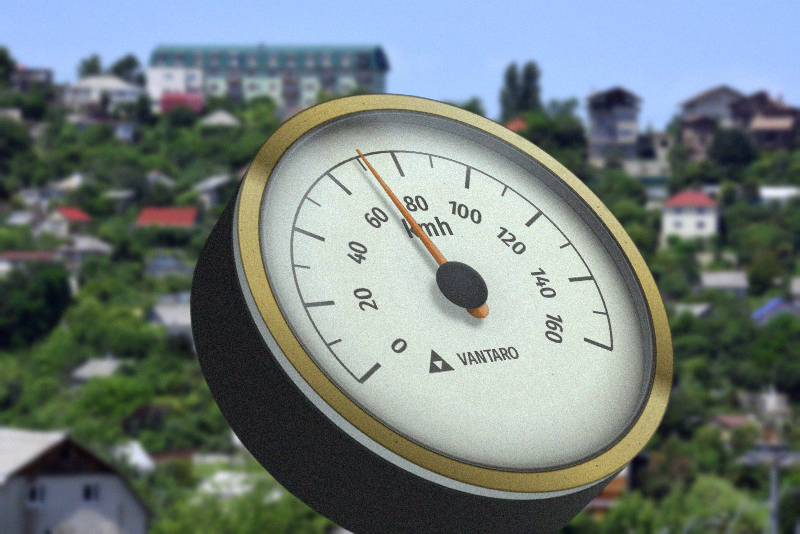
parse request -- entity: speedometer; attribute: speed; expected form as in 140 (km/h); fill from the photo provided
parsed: 70 (km/h)
